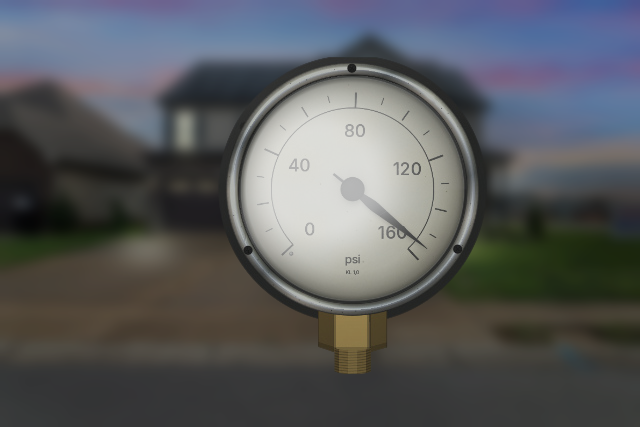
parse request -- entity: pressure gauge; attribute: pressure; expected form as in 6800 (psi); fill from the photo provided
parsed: 155 (psi)
